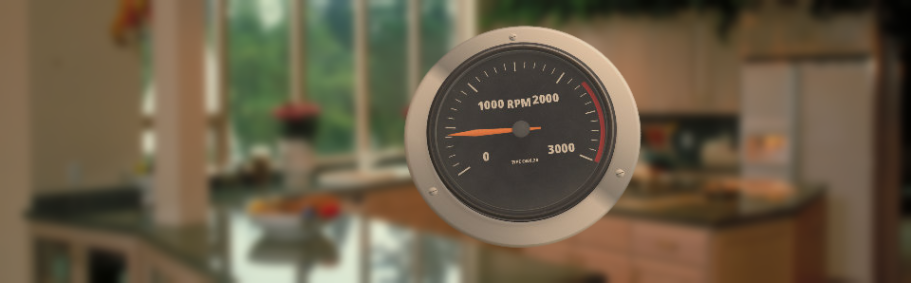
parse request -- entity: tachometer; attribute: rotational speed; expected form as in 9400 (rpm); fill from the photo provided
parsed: 400 (rpm)
